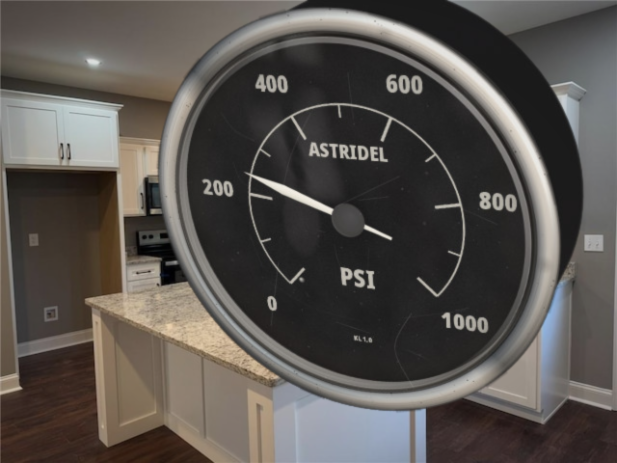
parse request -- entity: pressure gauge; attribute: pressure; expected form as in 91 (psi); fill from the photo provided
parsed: 250 (psi)
